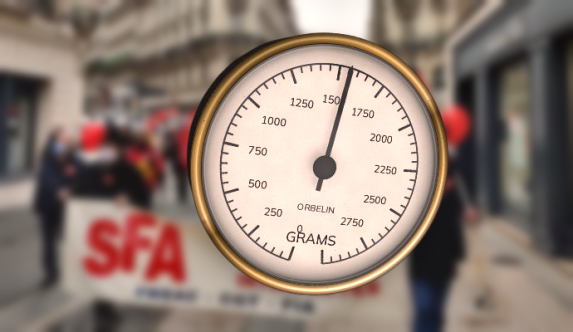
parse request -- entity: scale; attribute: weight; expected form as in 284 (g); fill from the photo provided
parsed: 1550 (g)
